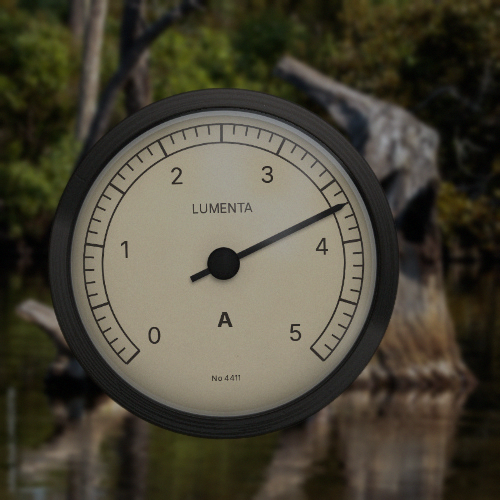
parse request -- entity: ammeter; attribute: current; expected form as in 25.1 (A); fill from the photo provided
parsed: 3.7 (A)
